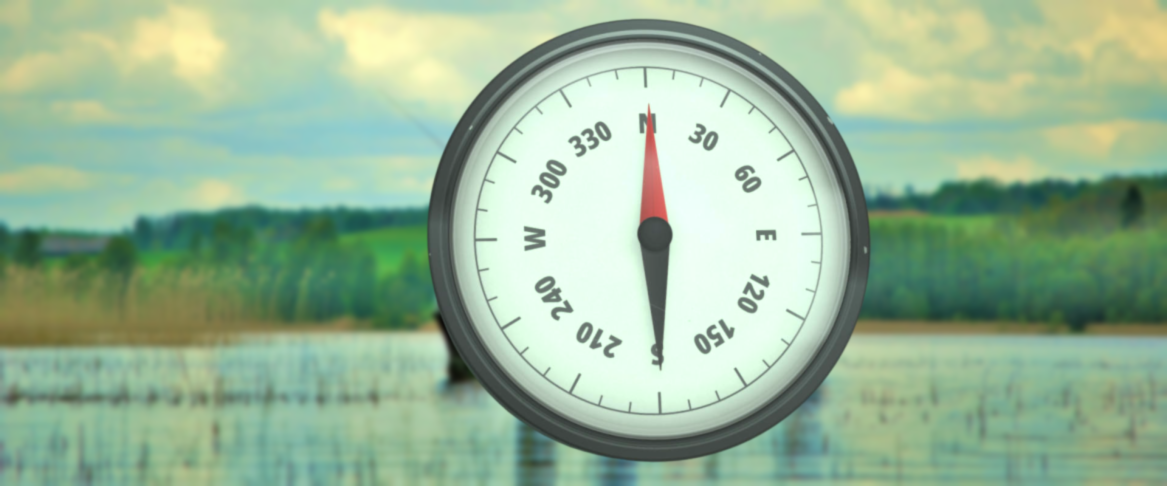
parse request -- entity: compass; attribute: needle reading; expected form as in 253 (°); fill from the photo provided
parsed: 0 (°)
